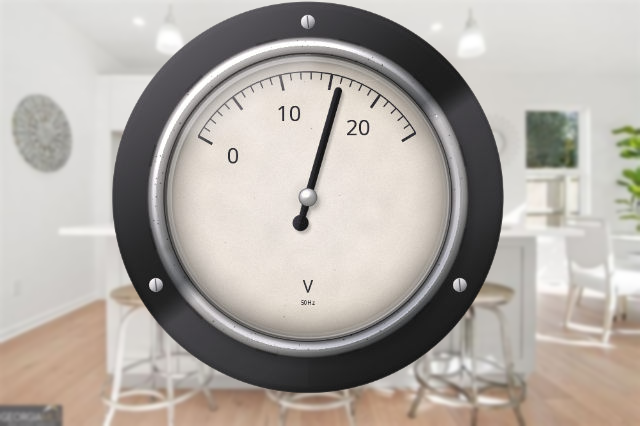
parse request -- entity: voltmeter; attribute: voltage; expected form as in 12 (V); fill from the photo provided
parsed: 16 (V)
